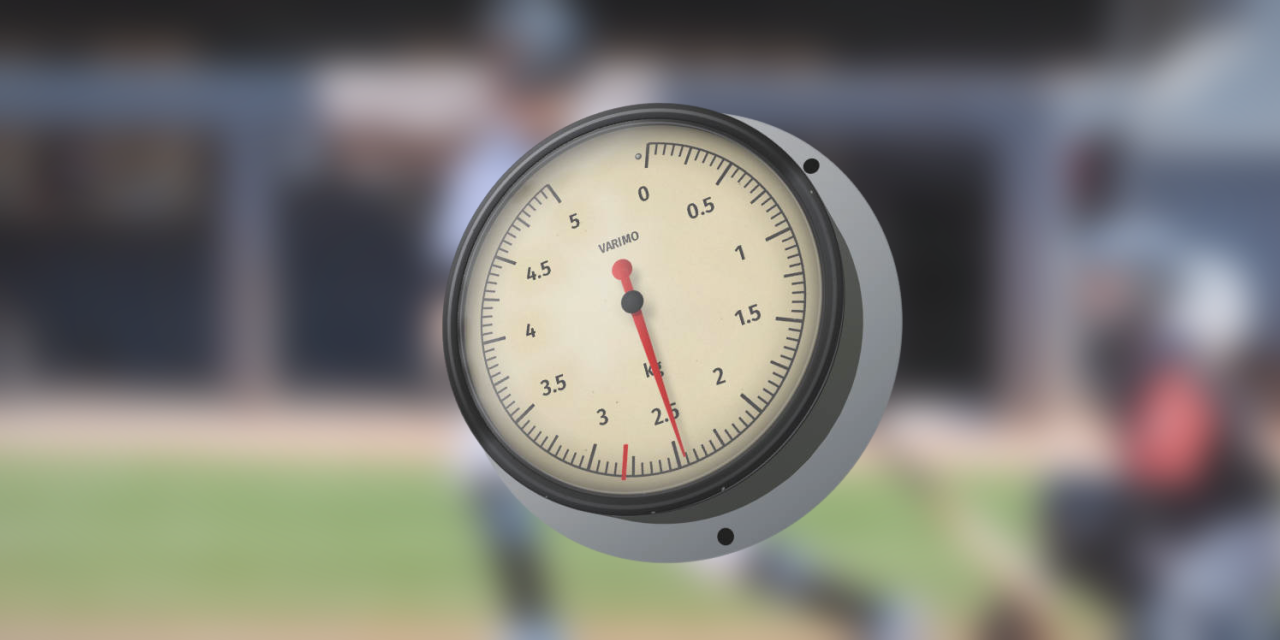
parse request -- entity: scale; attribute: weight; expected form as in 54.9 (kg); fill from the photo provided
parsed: 2.45 (kg)
